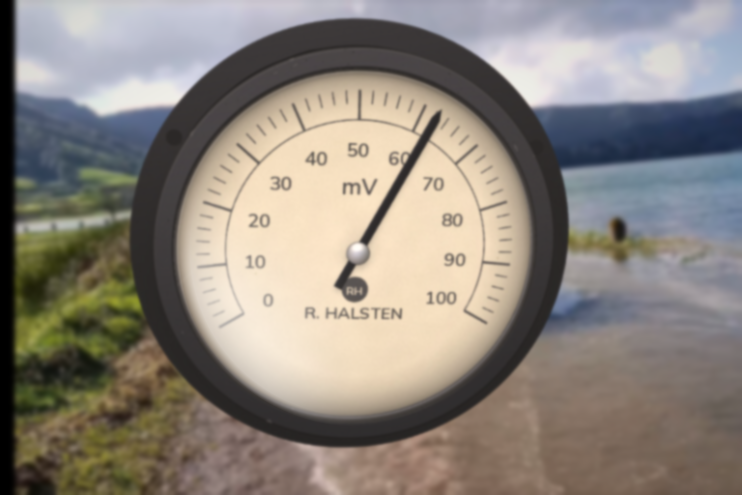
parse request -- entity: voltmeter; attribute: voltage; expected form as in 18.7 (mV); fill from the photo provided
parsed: 62 (mV)
